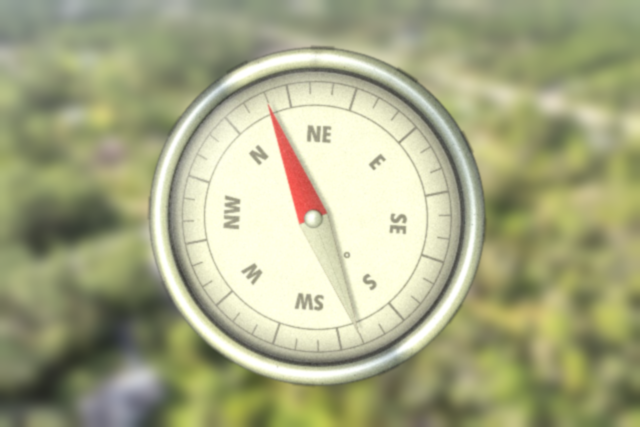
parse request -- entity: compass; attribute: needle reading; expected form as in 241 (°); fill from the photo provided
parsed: 20 (°)
